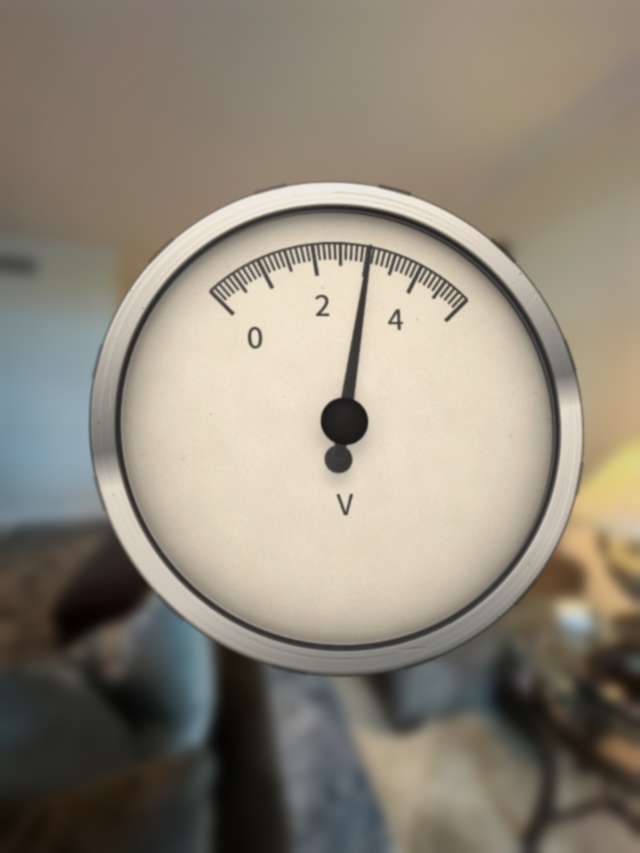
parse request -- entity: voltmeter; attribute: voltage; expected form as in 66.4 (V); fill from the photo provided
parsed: 3 (V)
